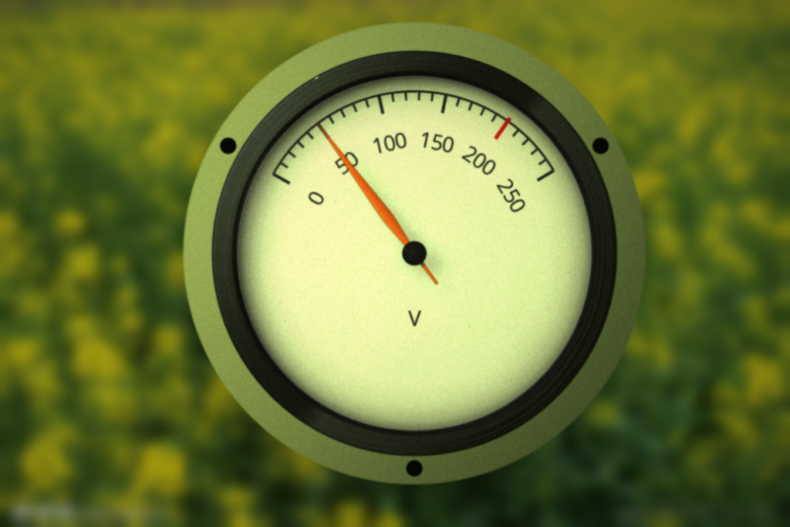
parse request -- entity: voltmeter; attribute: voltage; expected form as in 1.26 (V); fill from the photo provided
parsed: 50 (V)
